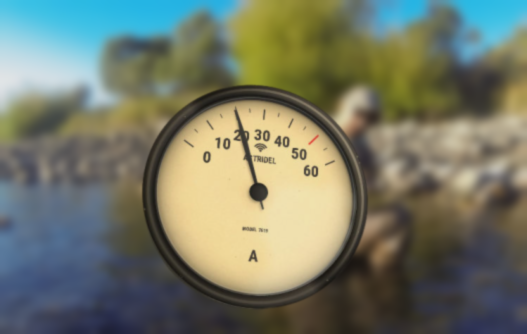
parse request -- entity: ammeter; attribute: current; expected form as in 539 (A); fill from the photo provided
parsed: 20 (A)
